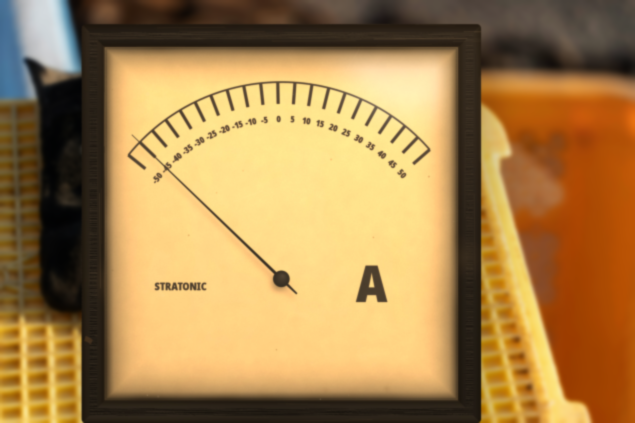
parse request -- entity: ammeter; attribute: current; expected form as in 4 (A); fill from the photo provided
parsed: -45 (A)
